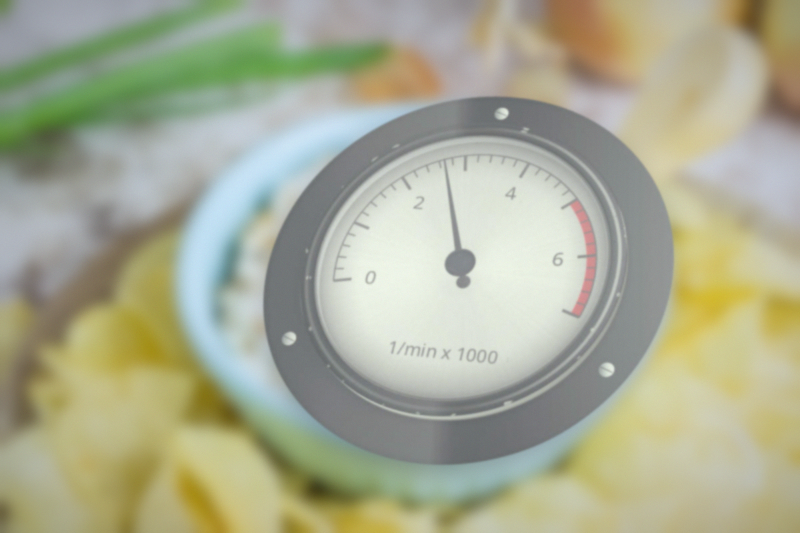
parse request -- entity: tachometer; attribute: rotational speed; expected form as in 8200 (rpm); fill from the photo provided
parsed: 2700 (rpm)
